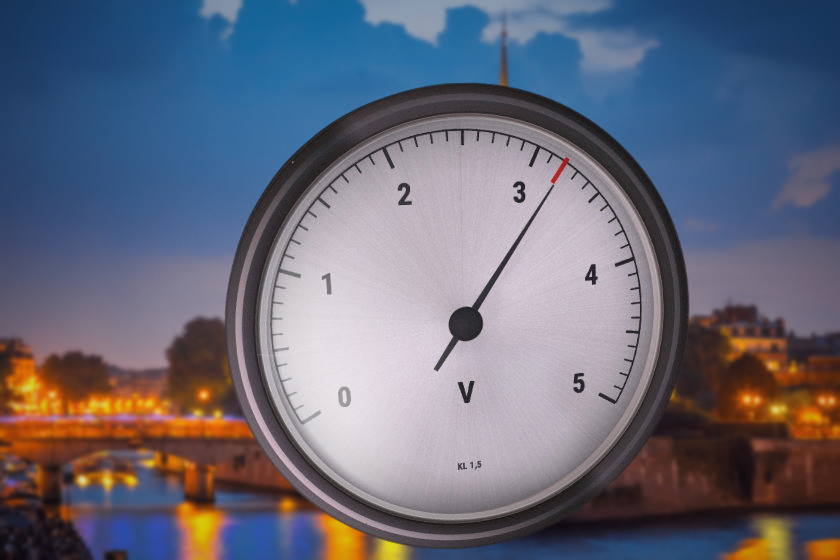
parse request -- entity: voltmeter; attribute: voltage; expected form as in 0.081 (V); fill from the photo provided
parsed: 3.2 (V)
